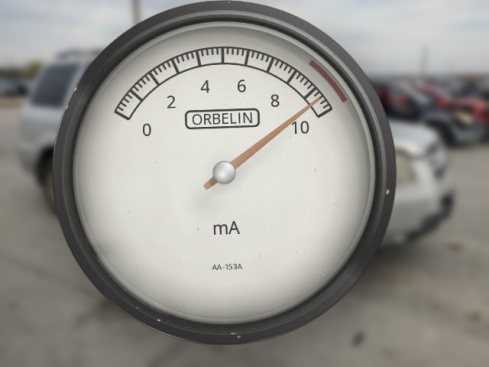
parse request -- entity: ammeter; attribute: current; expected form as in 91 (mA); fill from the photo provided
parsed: 9.4 (mA)
